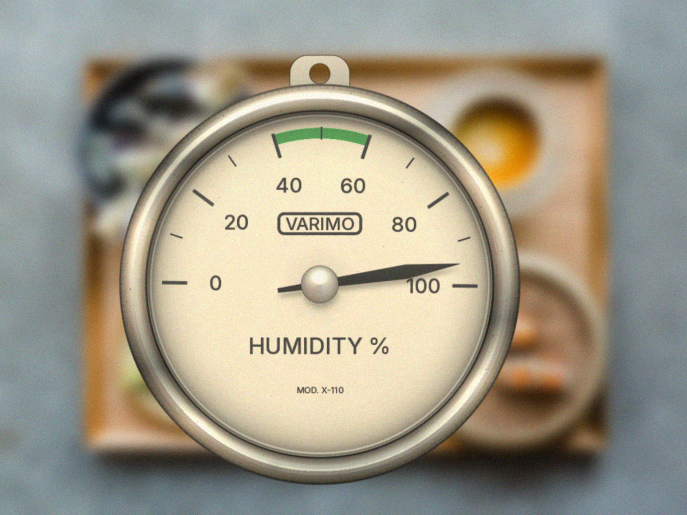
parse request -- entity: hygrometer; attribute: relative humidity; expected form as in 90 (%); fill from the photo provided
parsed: 95 (%)
